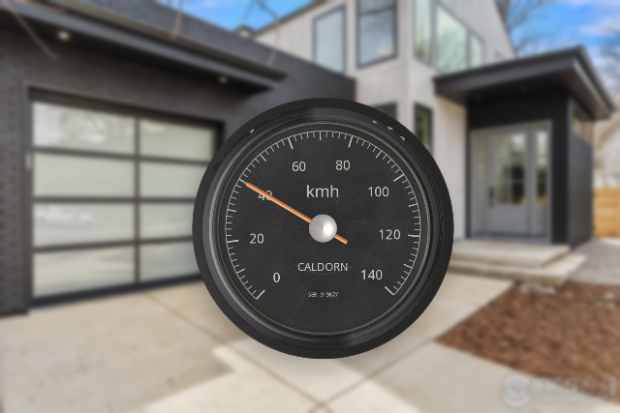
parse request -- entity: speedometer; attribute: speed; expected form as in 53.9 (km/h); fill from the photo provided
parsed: 40 (km/h)
